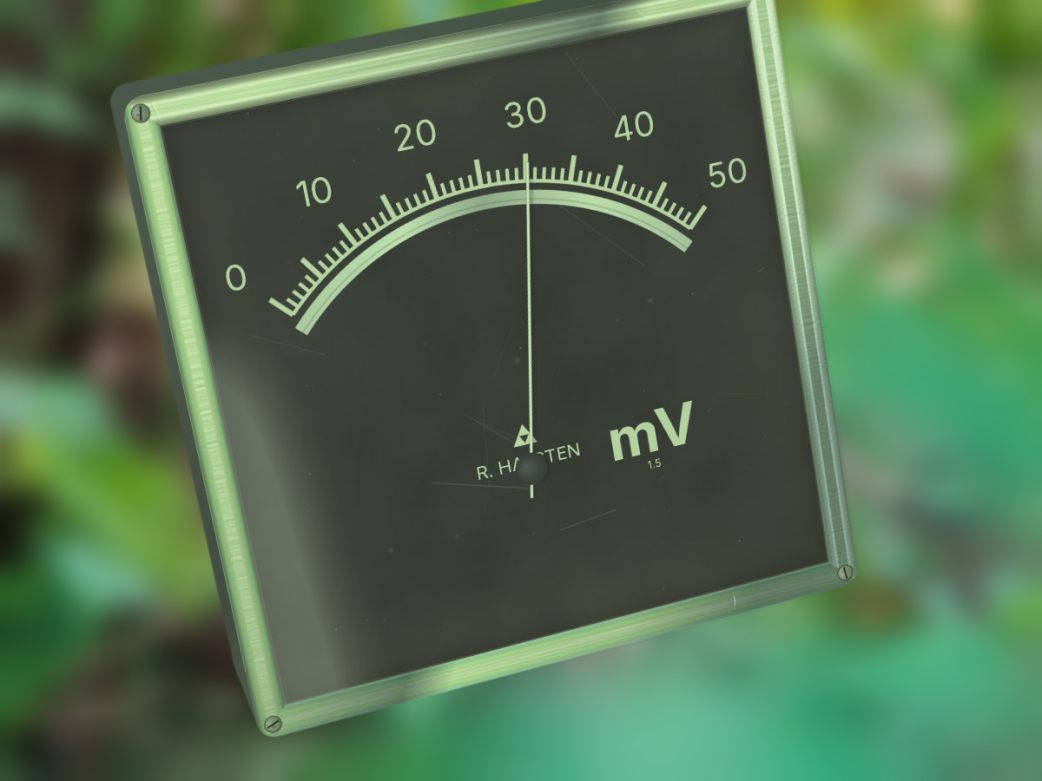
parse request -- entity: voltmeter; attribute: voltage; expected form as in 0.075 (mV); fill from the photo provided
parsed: 30 (mV)
